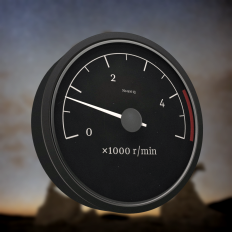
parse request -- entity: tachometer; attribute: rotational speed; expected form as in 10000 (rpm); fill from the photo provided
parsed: 750 (rpm)
